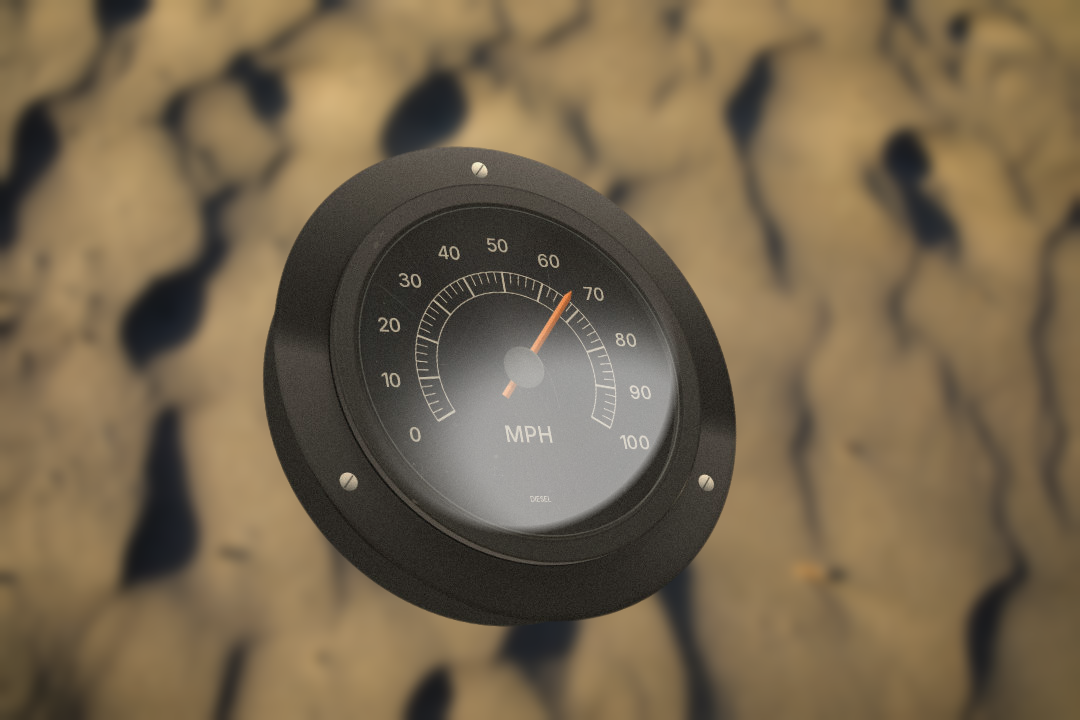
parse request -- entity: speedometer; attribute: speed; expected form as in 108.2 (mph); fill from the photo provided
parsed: 66 (mph)
